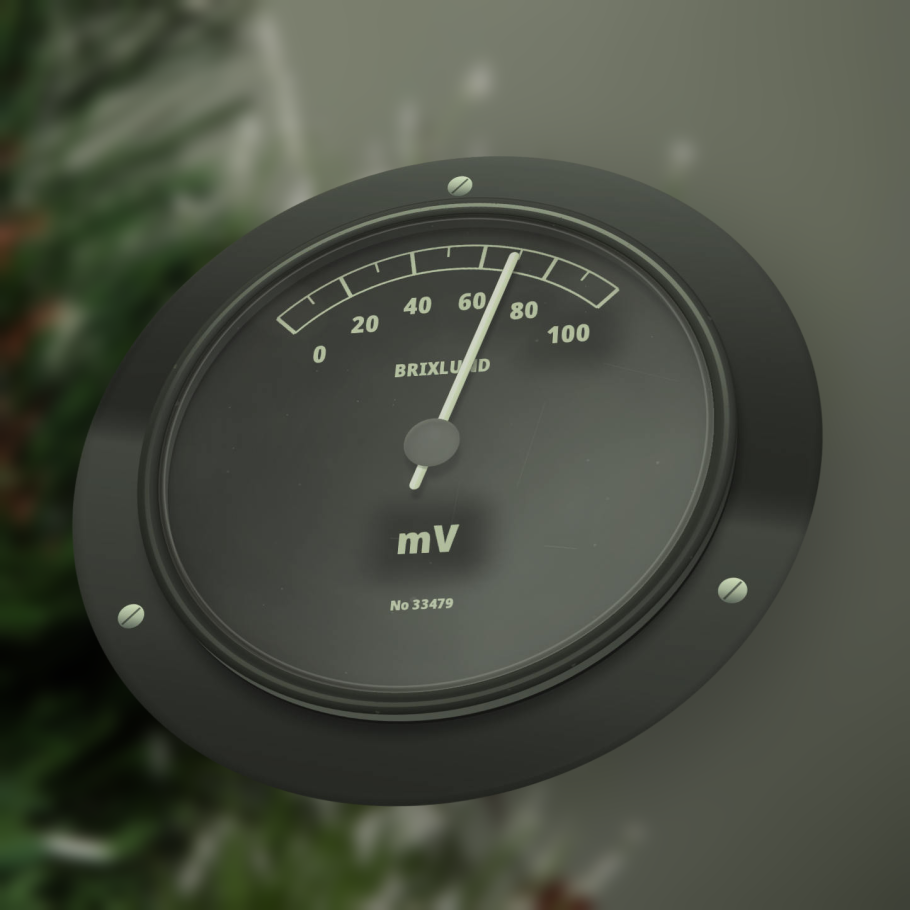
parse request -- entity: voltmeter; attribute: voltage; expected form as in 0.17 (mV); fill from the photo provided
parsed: 70 (mV)
